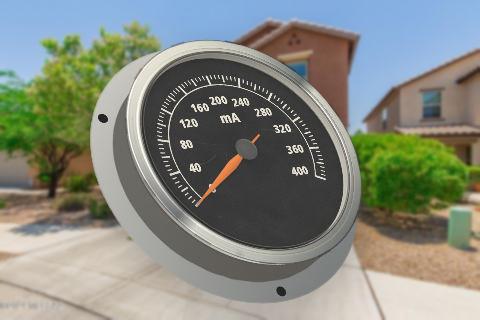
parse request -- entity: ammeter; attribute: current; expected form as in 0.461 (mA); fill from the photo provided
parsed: 0 (mA)
